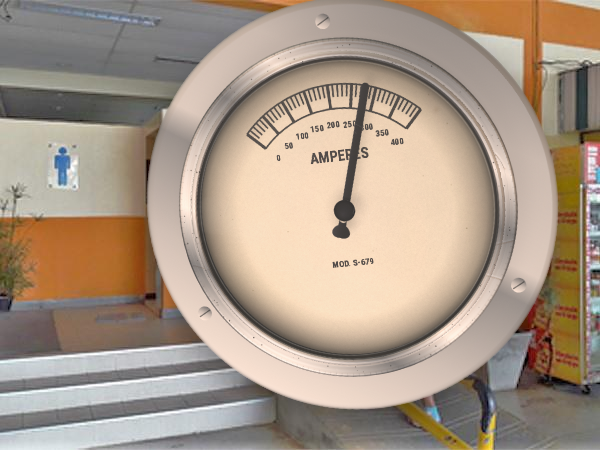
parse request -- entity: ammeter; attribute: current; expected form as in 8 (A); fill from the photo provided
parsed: 280 (A)
